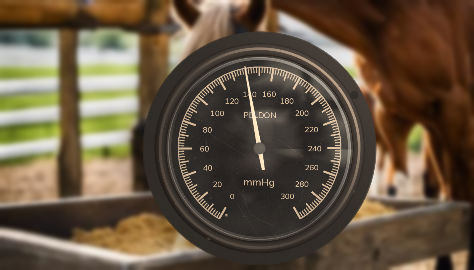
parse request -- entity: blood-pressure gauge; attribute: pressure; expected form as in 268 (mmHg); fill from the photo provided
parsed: 140 (mmHg)
